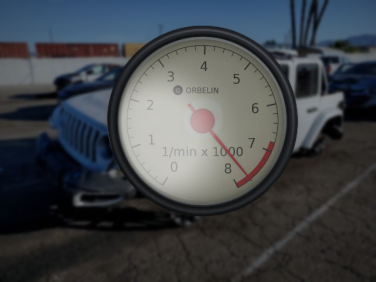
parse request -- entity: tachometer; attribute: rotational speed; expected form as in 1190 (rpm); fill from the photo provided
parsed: 7700 (rpm)
